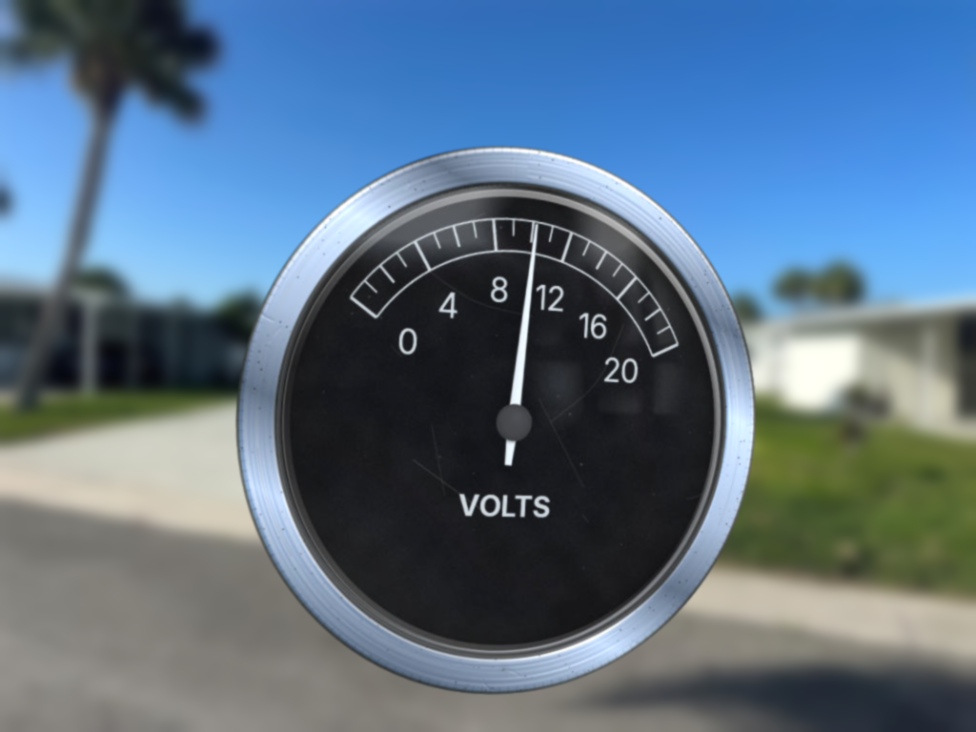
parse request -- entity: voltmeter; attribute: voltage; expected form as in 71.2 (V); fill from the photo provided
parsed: 10 (V)
